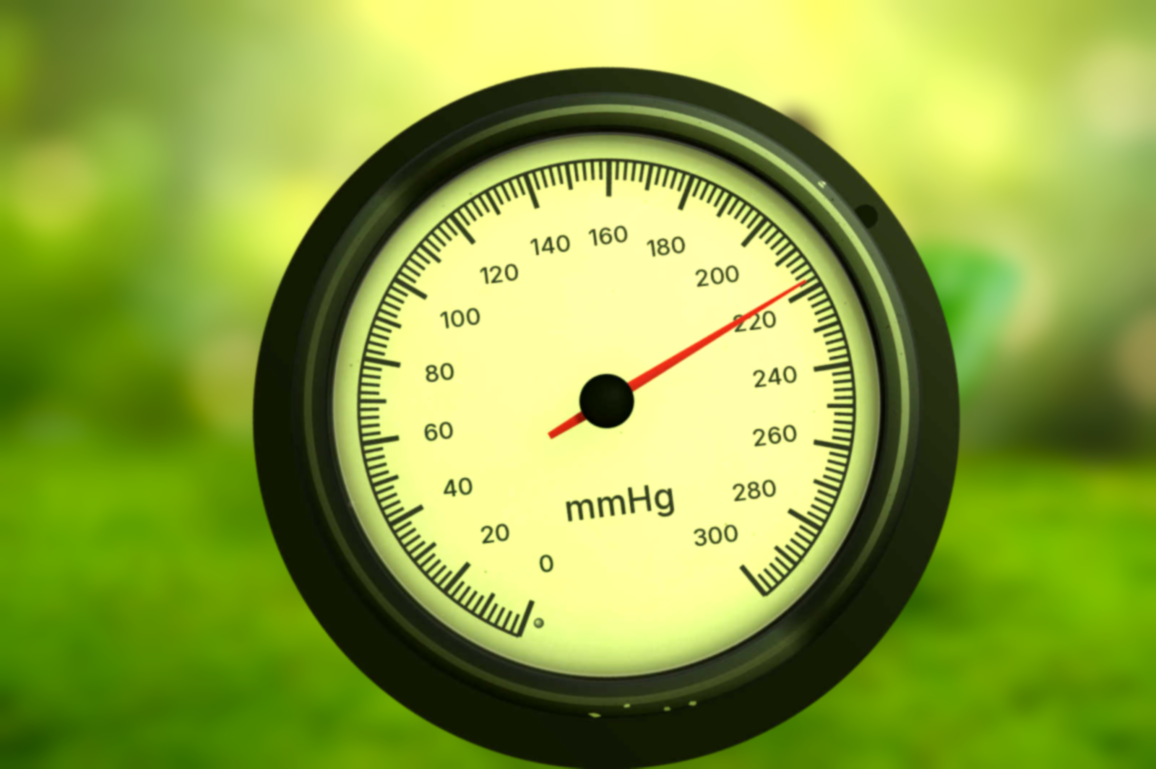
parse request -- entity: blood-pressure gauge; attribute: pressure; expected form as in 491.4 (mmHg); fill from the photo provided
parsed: 218 (mmHg)
